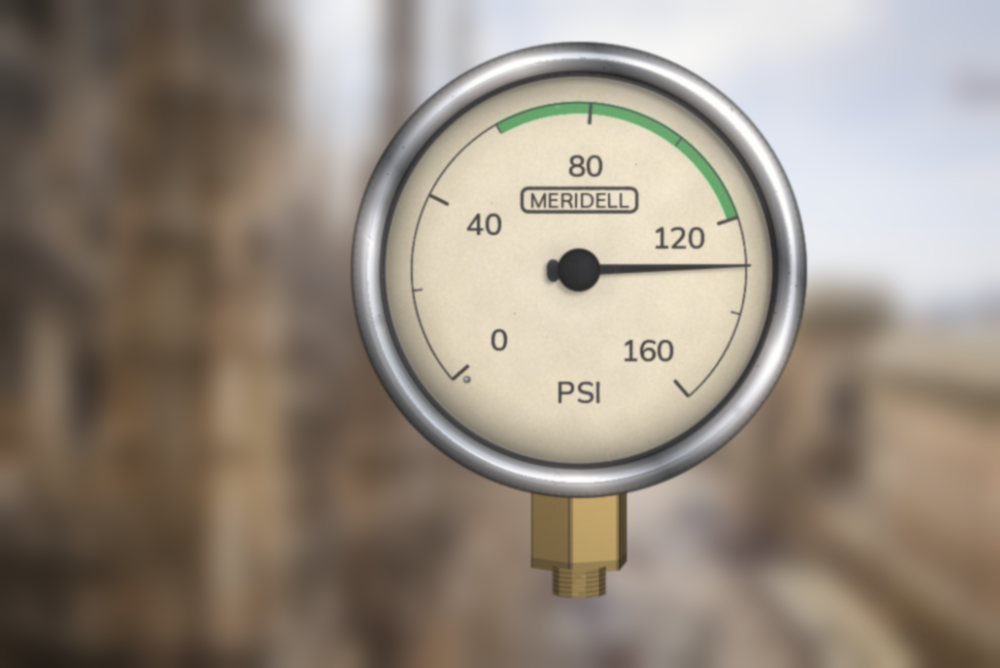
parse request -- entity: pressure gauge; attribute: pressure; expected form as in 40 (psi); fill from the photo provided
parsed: 130 (psi)
